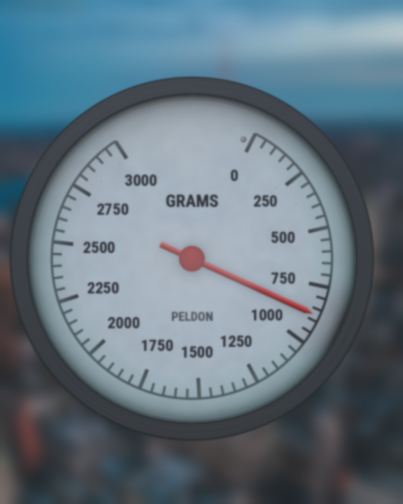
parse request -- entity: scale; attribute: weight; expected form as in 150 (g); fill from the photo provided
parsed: 875 (g)
